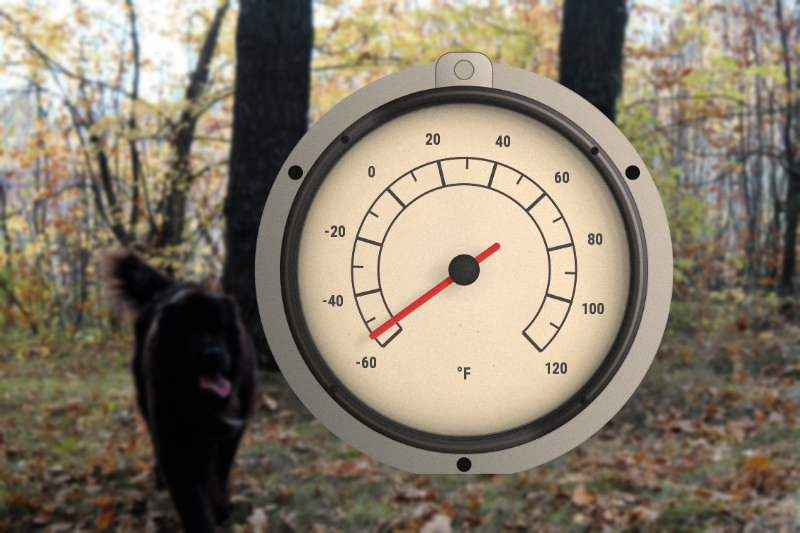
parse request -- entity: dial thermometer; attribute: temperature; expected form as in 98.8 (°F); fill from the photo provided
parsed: -55 (°F)
